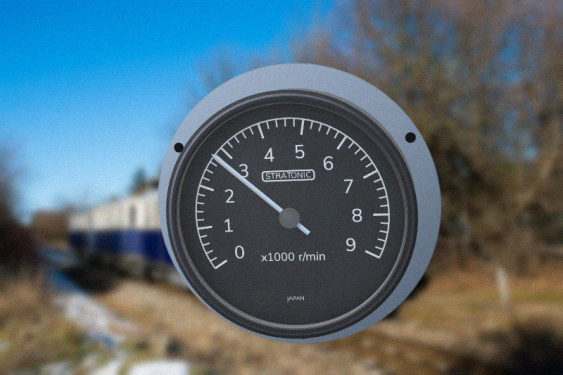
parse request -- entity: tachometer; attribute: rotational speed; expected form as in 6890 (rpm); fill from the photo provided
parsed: 2800 (rpm)
